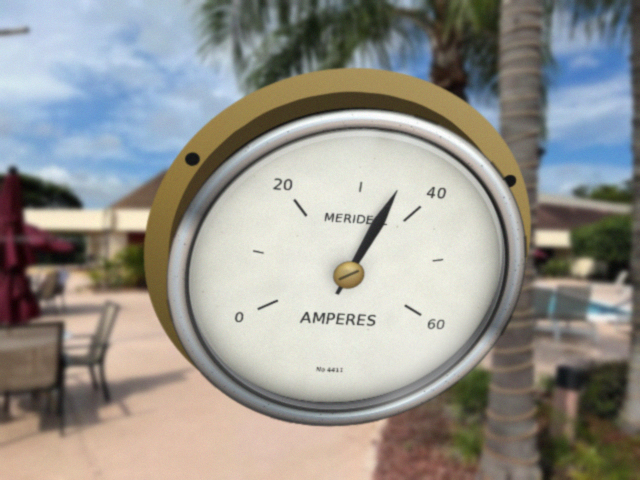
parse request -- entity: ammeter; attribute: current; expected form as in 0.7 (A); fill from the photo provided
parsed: 35 (A)
